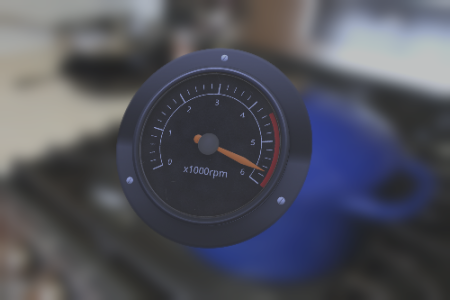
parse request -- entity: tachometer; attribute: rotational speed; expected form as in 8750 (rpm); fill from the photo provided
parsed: 5700 (rpm)
